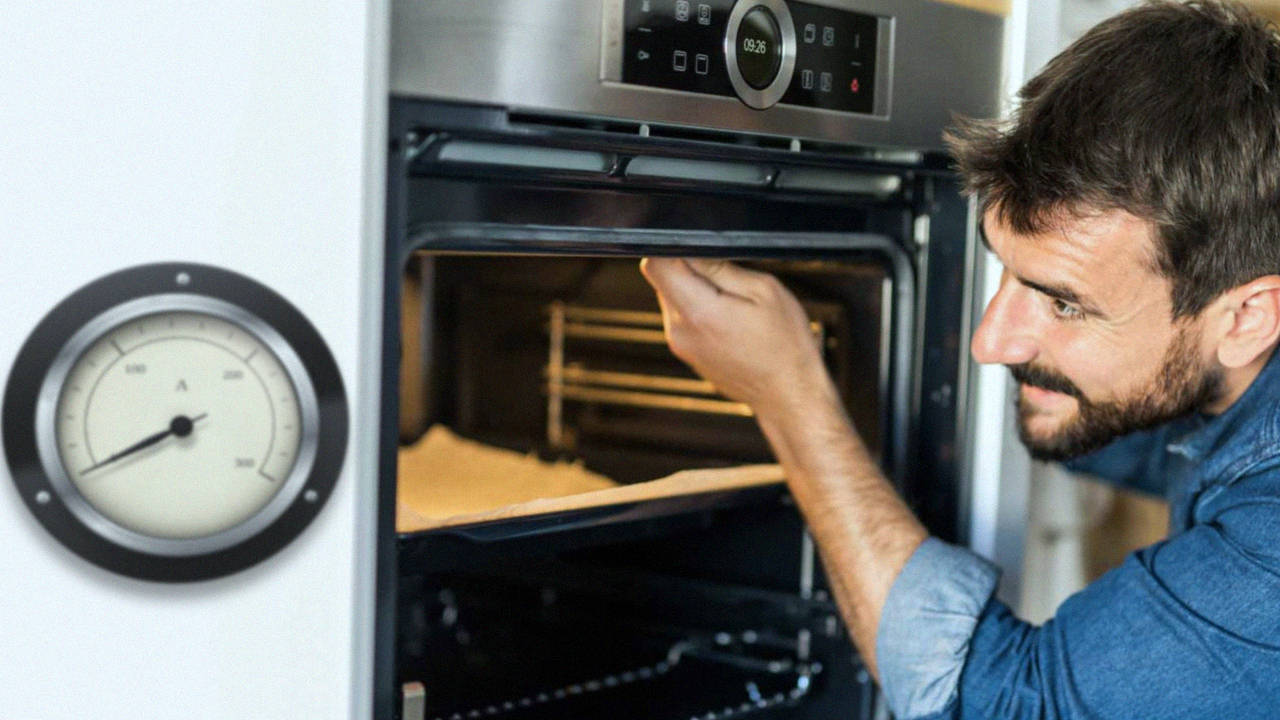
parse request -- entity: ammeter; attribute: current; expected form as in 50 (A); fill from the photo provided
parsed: 0 (A)
